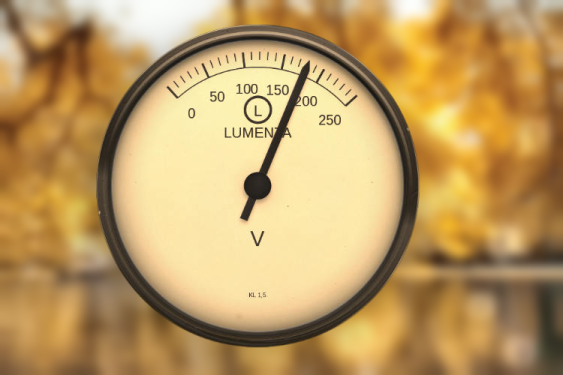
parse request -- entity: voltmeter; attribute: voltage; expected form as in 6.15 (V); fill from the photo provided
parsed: 180 (V)
